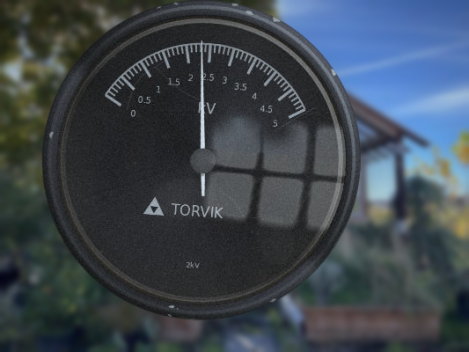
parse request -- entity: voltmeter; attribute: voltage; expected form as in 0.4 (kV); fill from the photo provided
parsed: 2.3 (kV)
